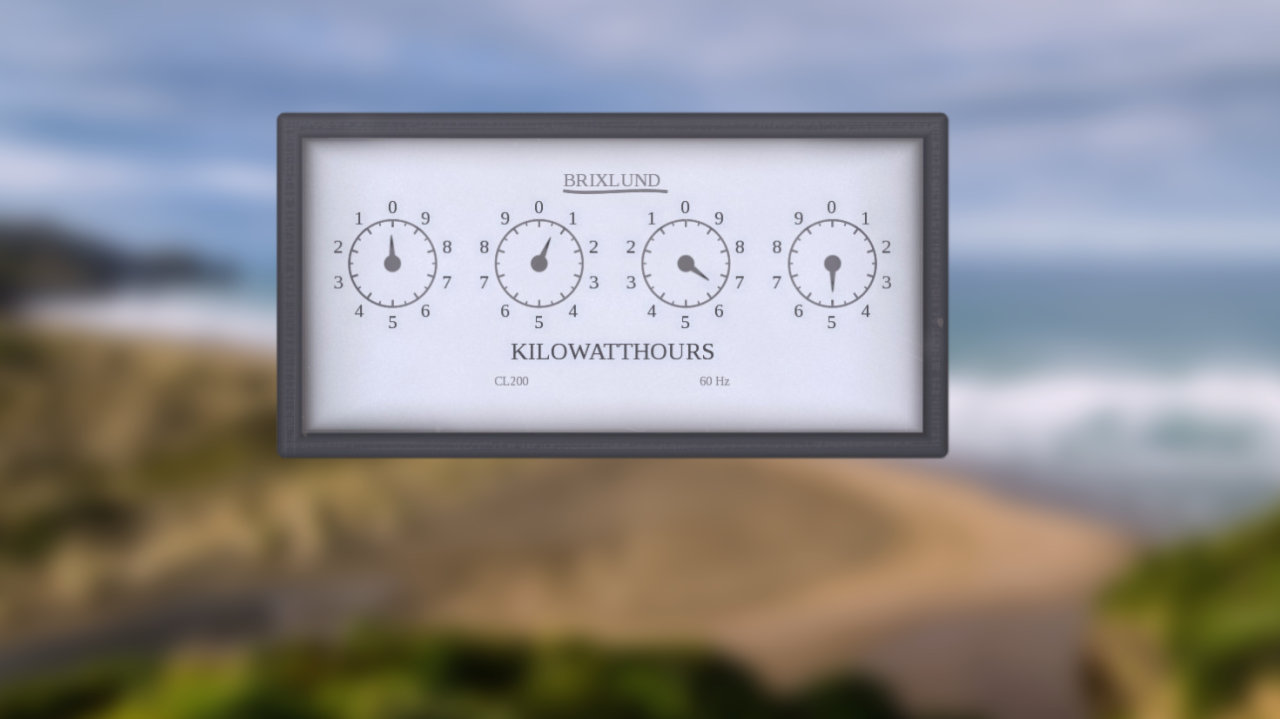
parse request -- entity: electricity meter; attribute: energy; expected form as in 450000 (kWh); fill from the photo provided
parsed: 65 (kWh)
